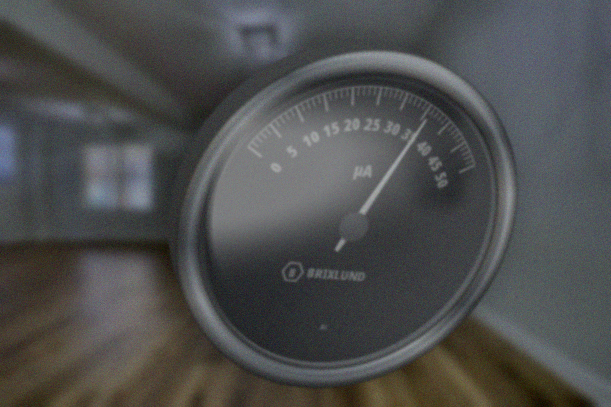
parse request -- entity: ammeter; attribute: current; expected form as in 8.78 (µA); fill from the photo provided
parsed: 35 (µA)
